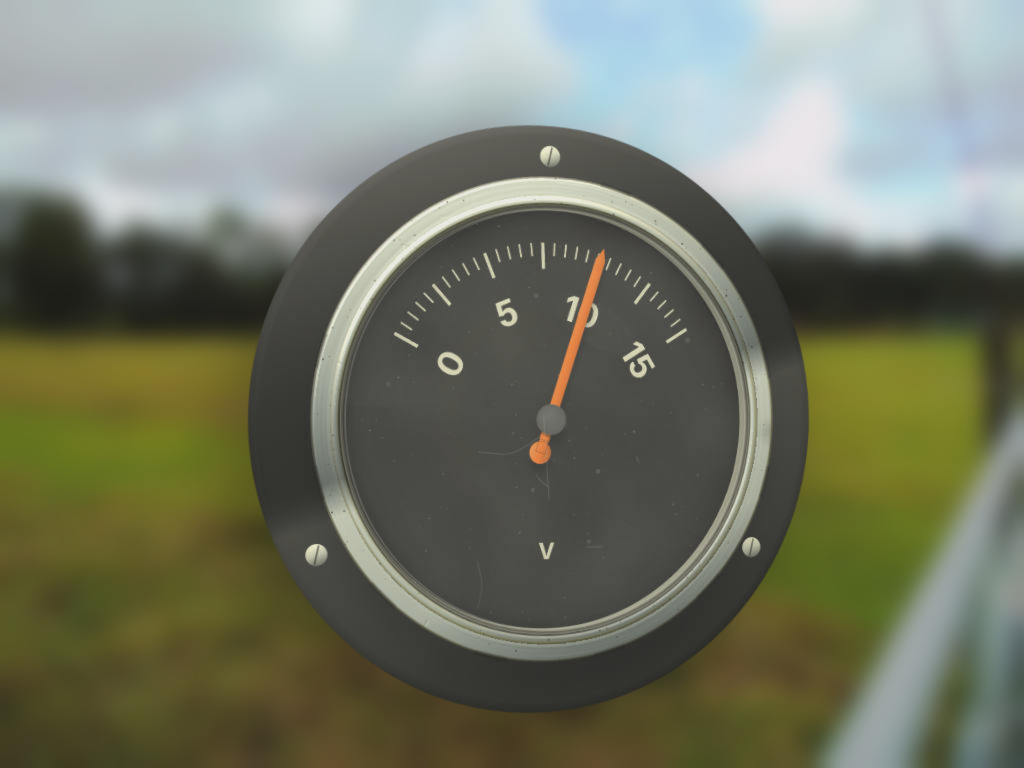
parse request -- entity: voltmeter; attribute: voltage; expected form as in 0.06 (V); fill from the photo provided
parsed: 10 (V)
